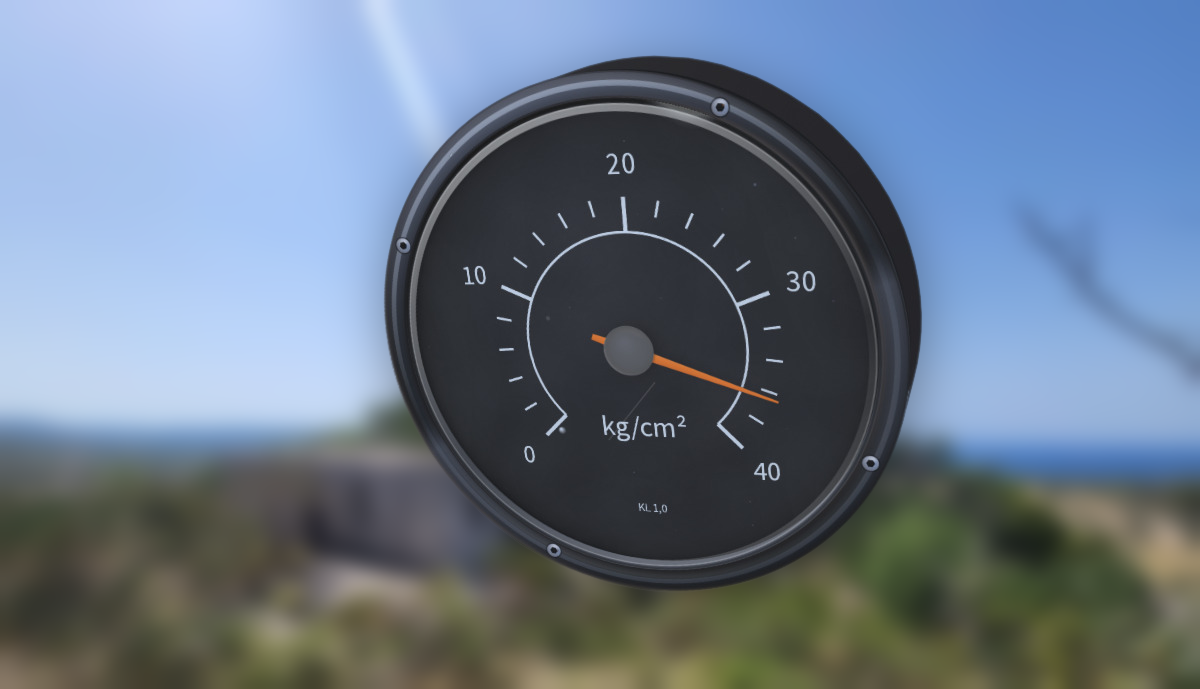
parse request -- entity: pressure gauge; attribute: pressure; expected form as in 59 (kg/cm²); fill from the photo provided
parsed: 36 (kg/cm²)
